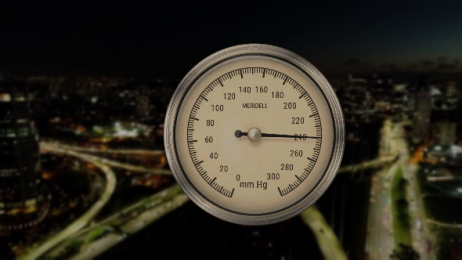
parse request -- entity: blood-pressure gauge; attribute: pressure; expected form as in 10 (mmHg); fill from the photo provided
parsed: 240 (mmHg)
